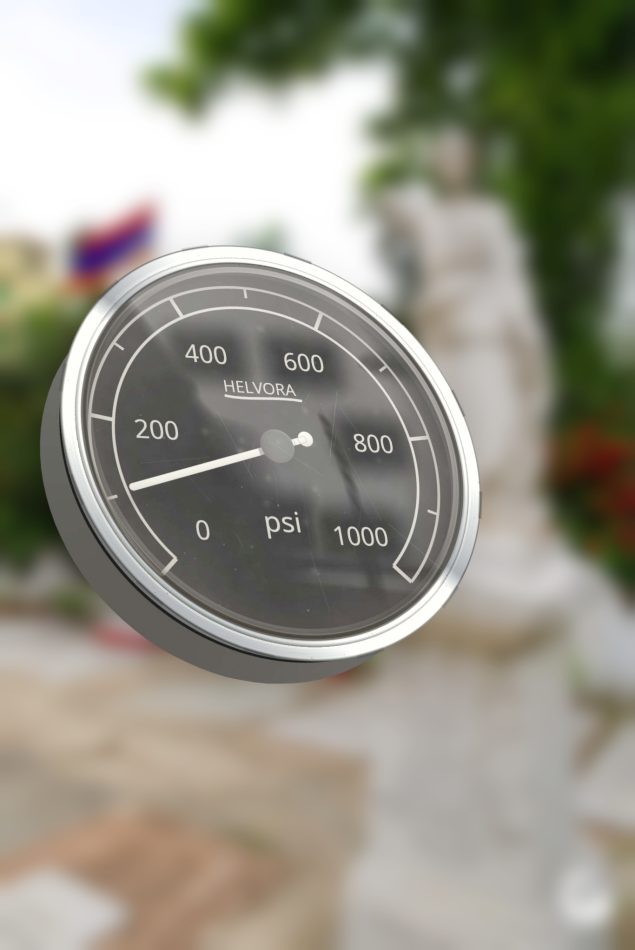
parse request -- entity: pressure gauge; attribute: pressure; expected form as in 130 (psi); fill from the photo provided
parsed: 100 (psi)
